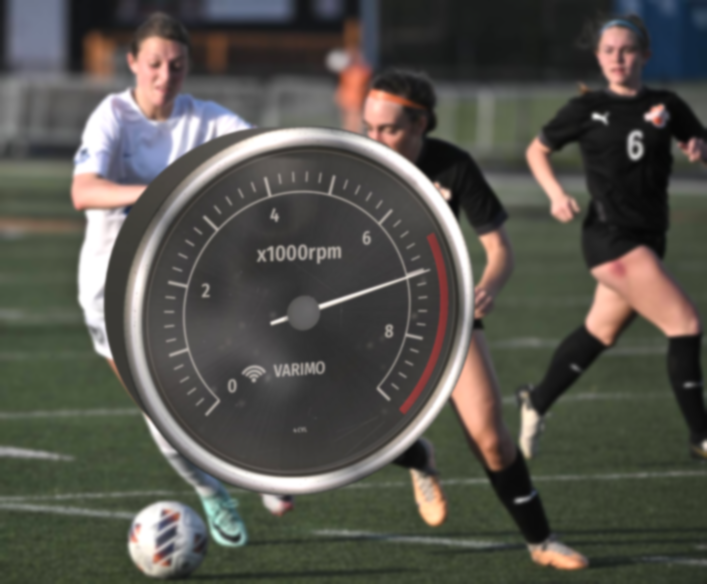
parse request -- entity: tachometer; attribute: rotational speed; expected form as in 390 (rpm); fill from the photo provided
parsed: 7000 (rpm)
